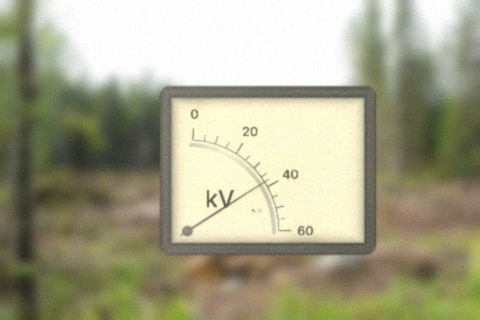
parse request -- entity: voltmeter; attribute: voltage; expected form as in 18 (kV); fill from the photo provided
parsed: 37.5 (kV)
